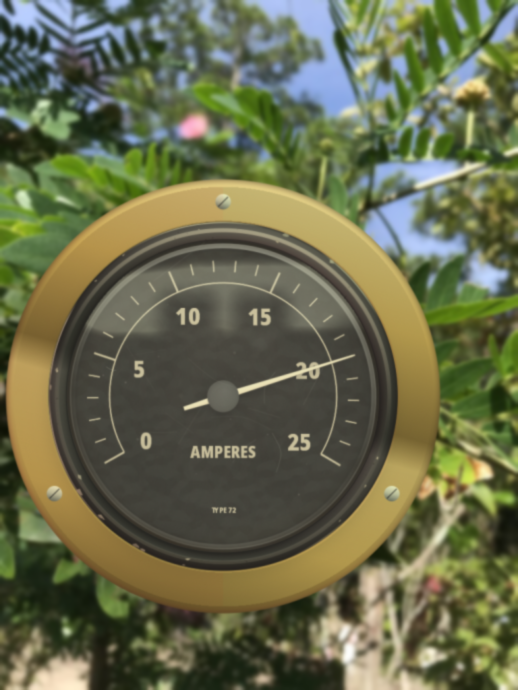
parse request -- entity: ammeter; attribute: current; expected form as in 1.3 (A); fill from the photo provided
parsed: 20 (A)
